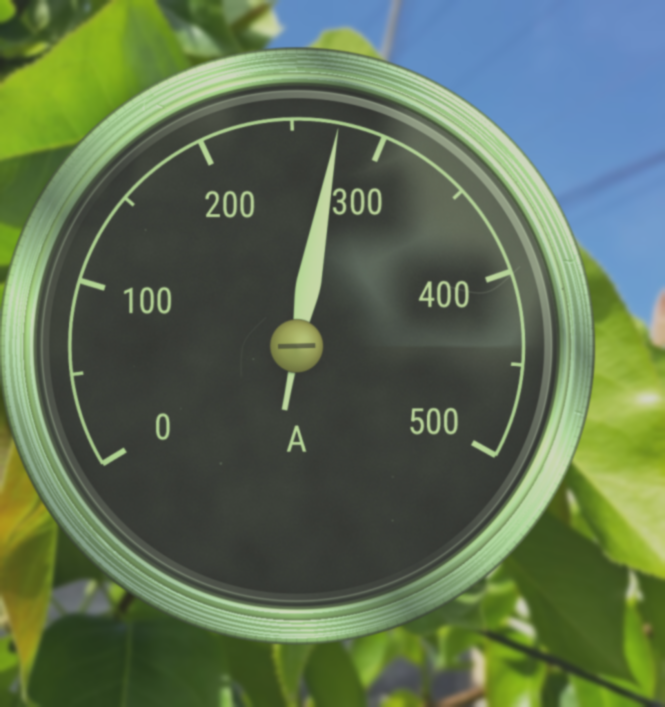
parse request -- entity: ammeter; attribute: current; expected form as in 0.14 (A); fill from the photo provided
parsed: 275 (A)
